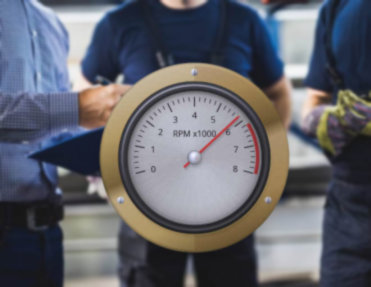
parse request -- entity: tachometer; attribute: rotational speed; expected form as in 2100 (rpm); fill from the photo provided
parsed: 5800 (rpm)
